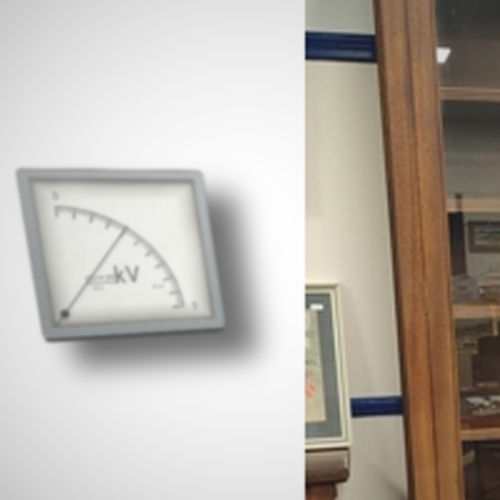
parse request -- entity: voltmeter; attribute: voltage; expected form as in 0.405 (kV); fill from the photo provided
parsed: 2 (kV)
